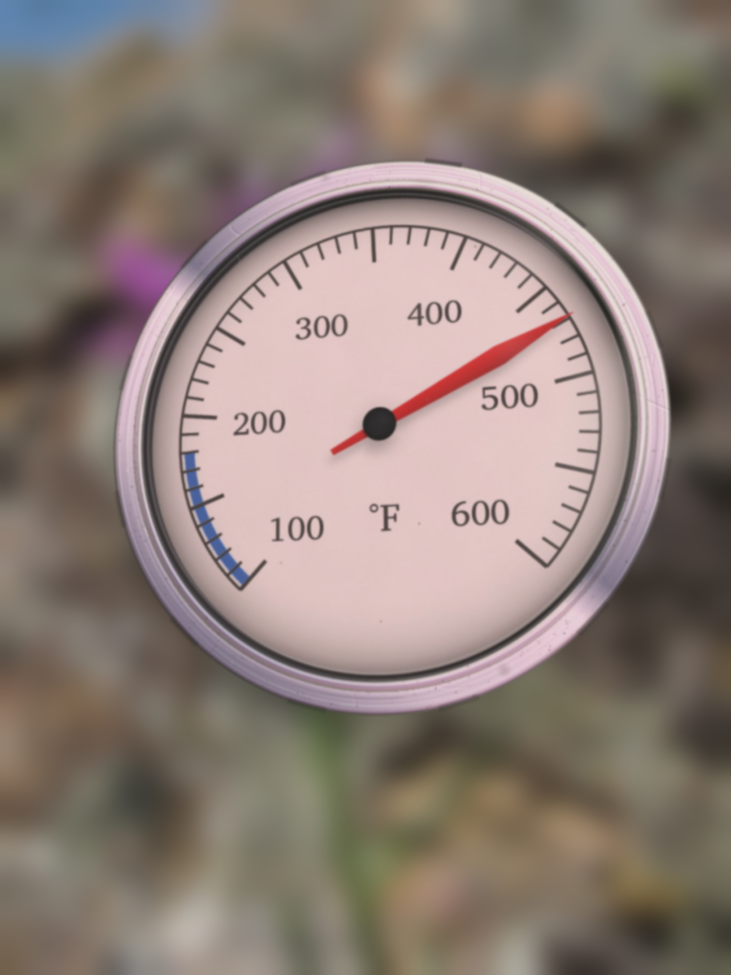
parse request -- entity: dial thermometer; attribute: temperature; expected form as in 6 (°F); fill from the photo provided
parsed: 470 (°F)
